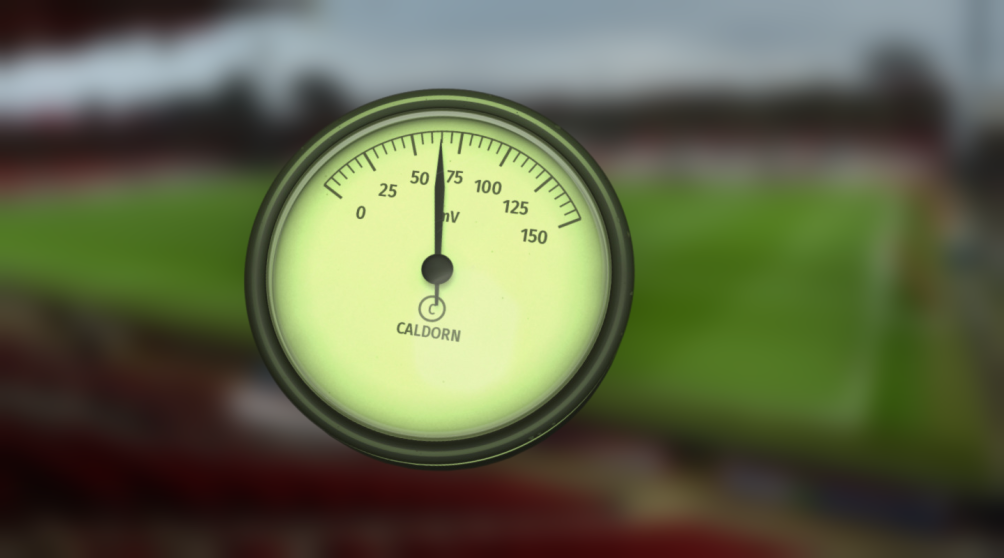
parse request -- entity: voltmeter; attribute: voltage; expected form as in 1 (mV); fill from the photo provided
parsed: 65 (mV)
